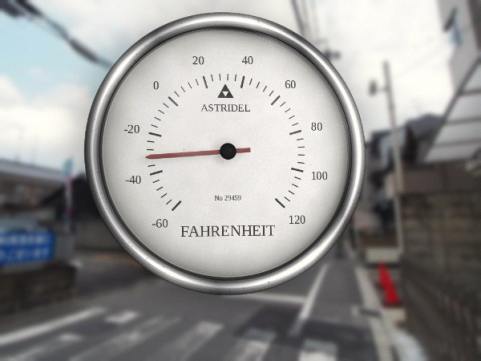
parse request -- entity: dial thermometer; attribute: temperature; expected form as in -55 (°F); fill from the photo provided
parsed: -32 (°F)
